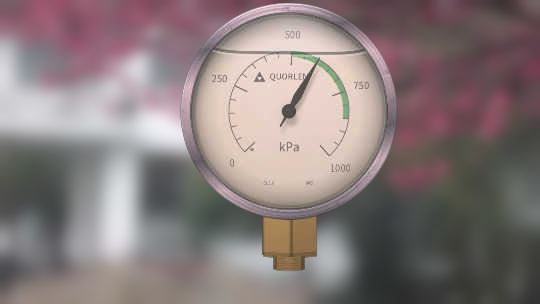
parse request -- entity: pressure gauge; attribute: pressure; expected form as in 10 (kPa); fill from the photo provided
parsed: 600 (kPa)
